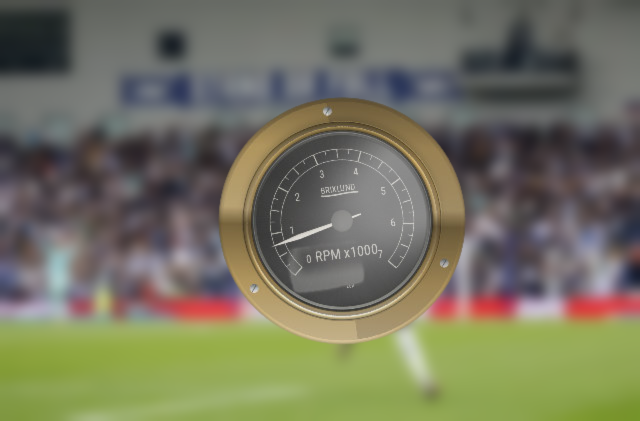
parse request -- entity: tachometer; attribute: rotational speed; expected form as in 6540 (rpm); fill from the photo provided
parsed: 750 (rpm)
